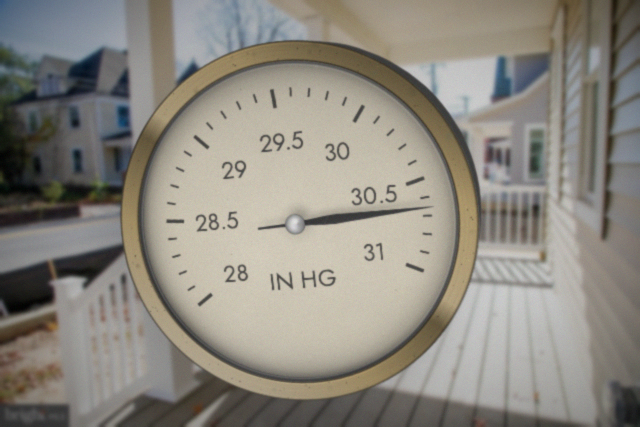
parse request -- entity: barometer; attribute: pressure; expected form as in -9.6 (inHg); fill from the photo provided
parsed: 30.65 (inHg)
